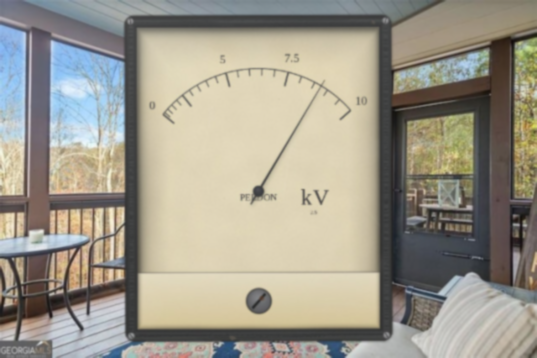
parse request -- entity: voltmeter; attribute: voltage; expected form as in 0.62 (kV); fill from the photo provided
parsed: 8.75 (kV)
